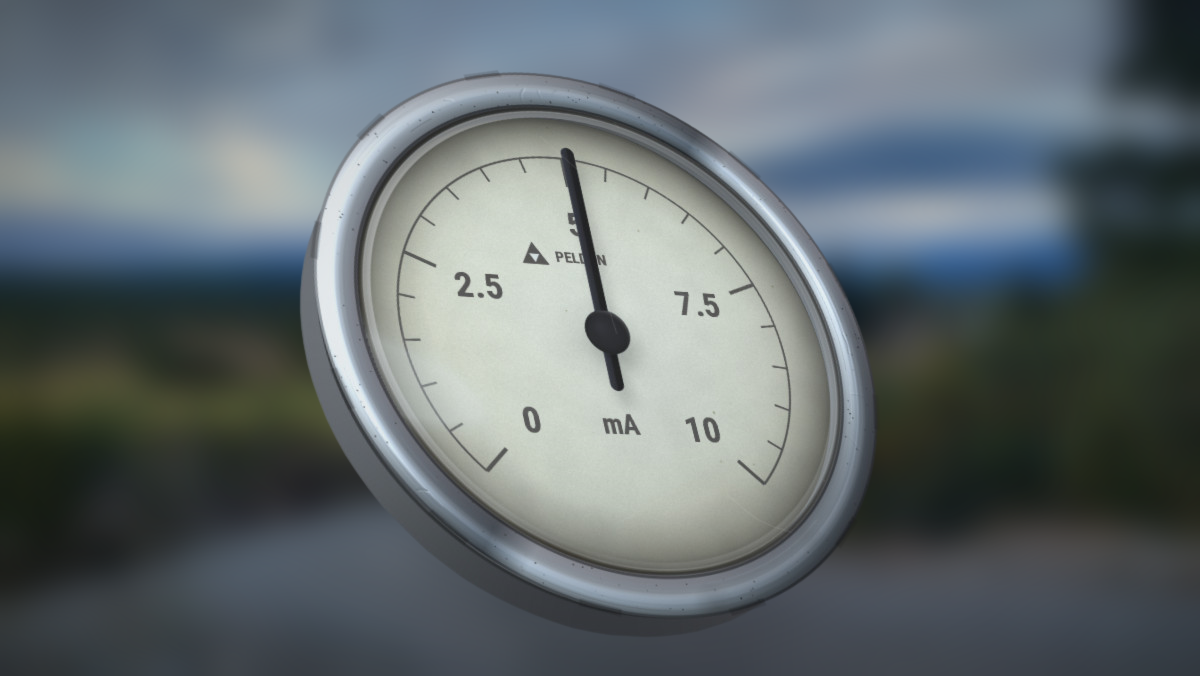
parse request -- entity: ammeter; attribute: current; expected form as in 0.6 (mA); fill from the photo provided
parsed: 5 (mA)
